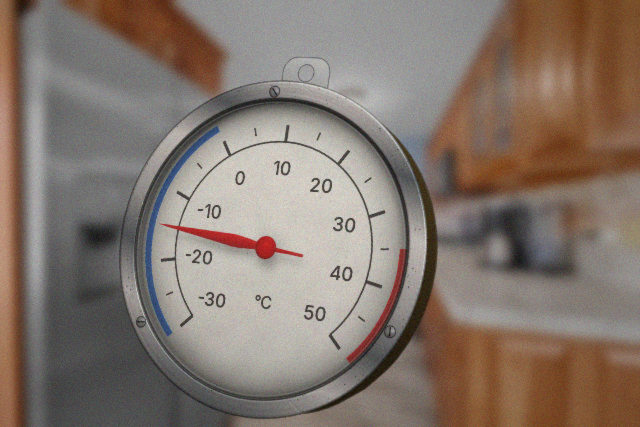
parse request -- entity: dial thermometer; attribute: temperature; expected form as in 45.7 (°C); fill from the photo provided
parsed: -15 (°C)
